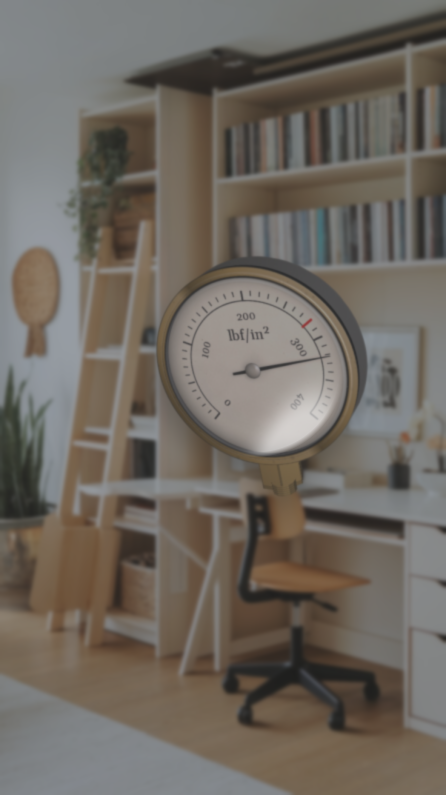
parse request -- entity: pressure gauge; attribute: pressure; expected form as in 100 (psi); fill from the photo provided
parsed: 320 (psi)
